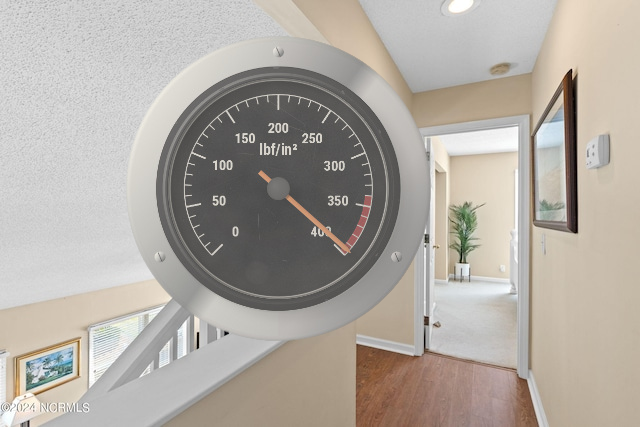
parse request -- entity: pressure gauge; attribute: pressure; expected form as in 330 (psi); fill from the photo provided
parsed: 395 (psi)
